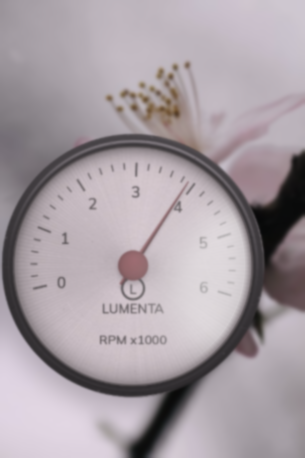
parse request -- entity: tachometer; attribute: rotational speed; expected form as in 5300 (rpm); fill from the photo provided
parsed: 3900 (rpm)
